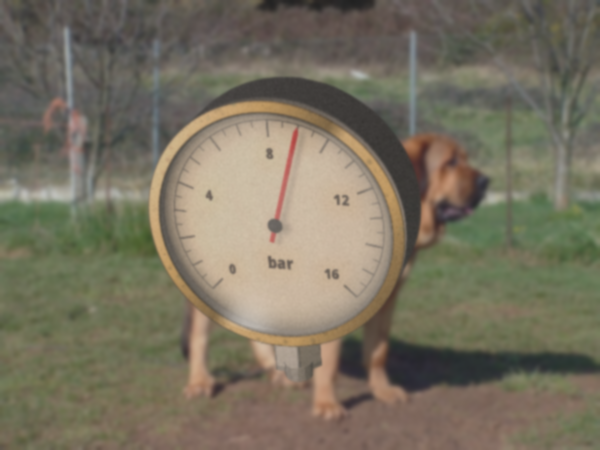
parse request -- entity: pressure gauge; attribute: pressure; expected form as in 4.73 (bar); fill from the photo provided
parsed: 9 (bar)
